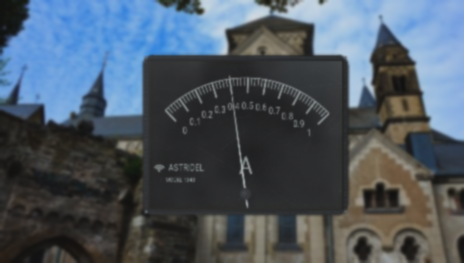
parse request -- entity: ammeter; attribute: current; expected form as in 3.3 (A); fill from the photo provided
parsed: 0.4 (A)
